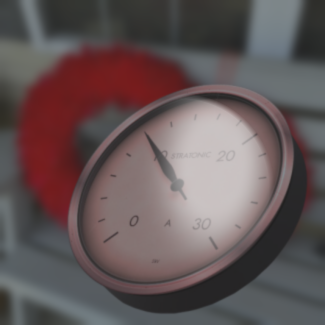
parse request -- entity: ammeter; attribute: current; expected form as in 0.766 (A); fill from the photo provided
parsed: 10 (A)
